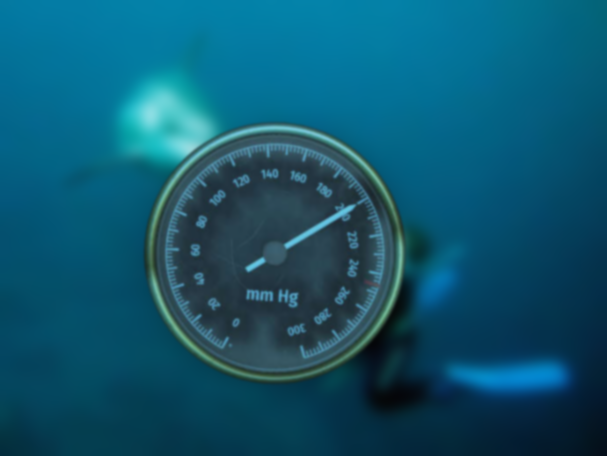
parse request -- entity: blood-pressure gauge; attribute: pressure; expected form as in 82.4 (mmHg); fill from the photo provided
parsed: 200 (mmHg)
